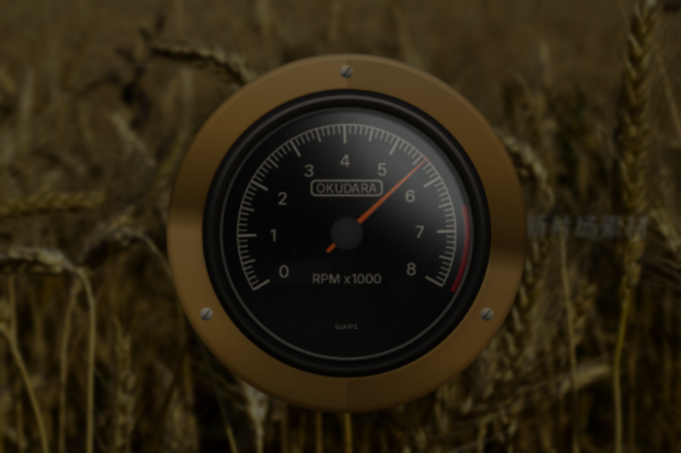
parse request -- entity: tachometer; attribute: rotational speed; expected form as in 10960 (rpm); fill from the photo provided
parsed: 5600 (rpm)
